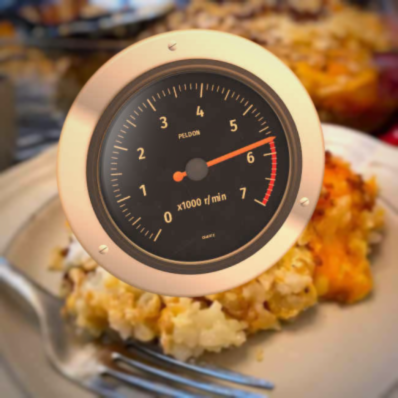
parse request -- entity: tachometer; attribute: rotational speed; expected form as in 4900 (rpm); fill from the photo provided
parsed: 5700 (rpm)
